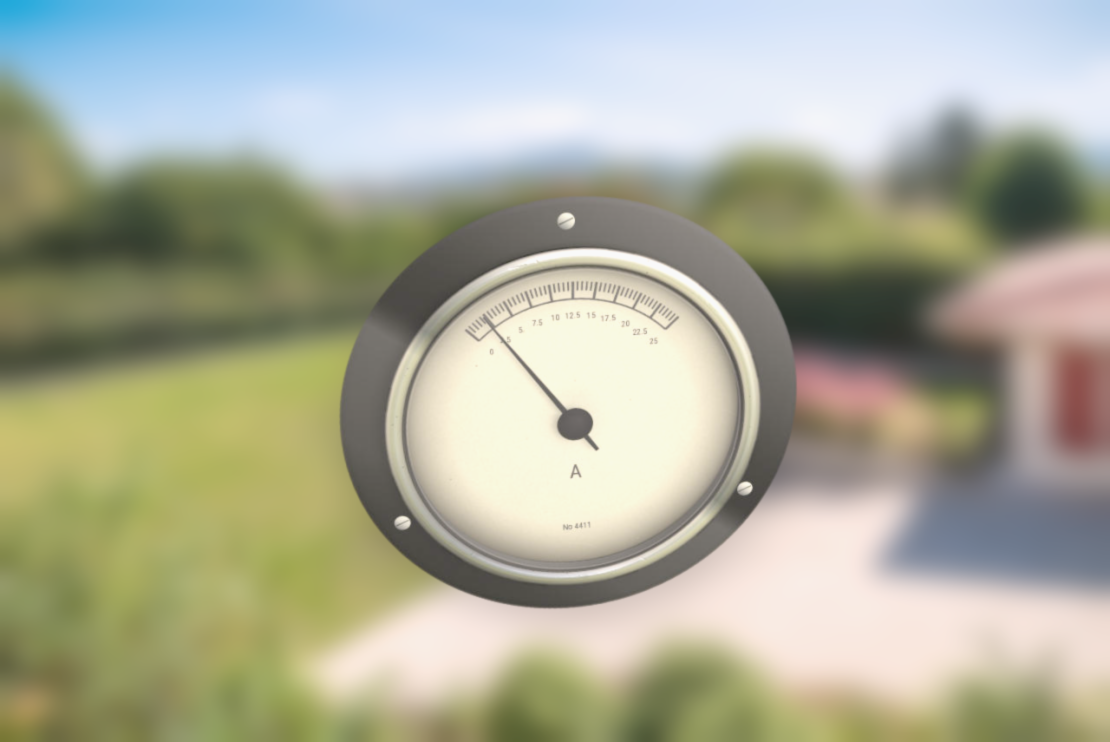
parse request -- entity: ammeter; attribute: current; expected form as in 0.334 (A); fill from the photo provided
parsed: 2.5 (A)
